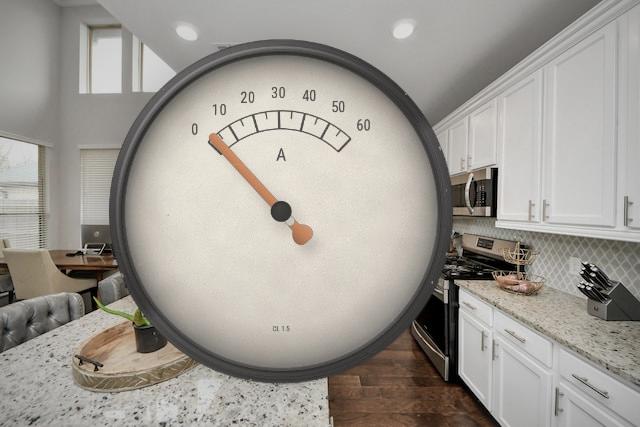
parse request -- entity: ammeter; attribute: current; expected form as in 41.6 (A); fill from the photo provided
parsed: 2.5 (A)
